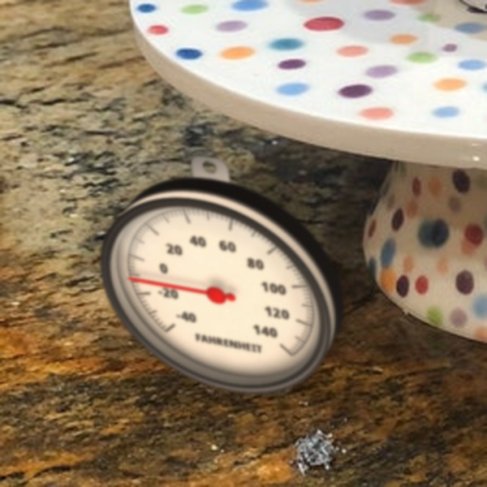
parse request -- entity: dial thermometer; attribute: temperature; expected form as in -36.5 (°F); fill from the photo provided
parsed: -10 (°F)
